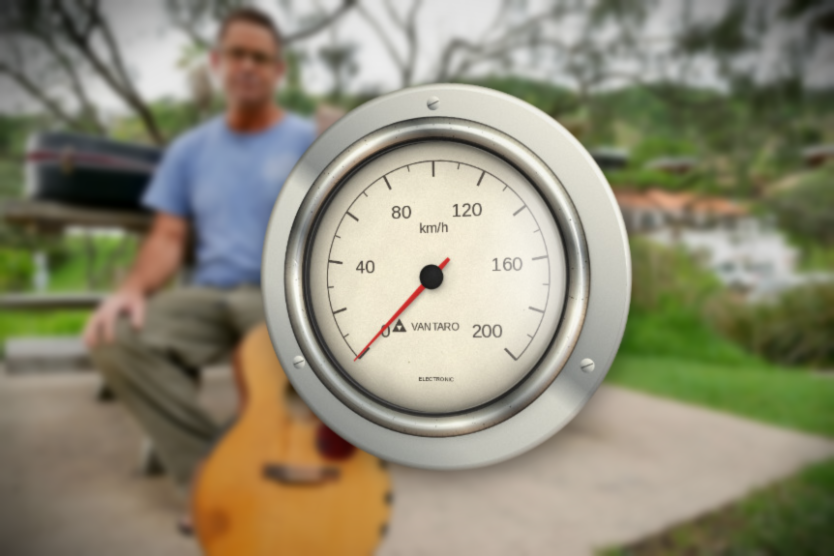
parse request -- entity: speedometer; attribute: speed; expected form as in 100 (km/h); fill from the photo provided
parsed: 0 (km/h)
